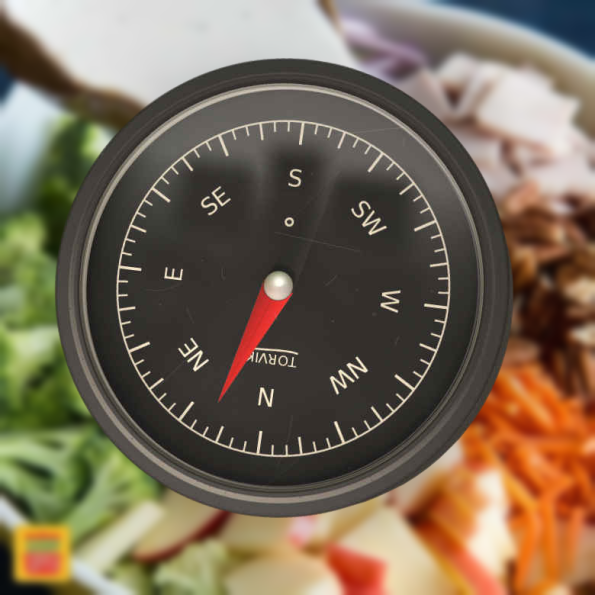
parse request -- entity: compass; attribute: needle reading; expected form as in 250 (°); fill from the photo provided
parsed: 20 (°)
